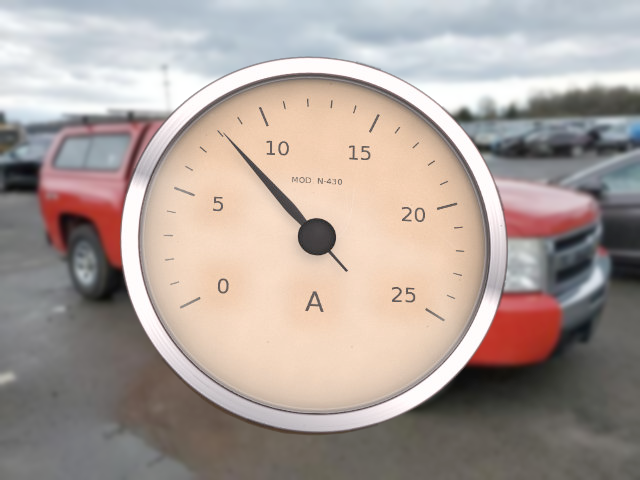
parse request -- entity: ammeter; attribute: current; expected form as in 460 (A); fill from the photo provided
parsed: 8 (A)
